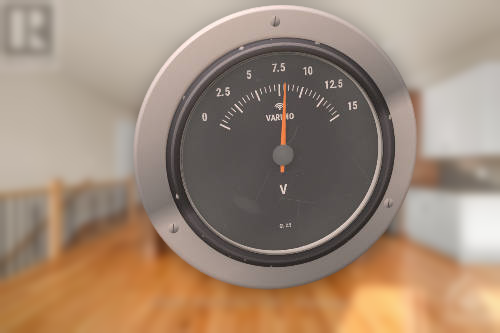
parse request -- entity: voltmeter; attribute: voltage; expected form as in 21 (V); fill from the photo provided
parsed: 8 (V)
